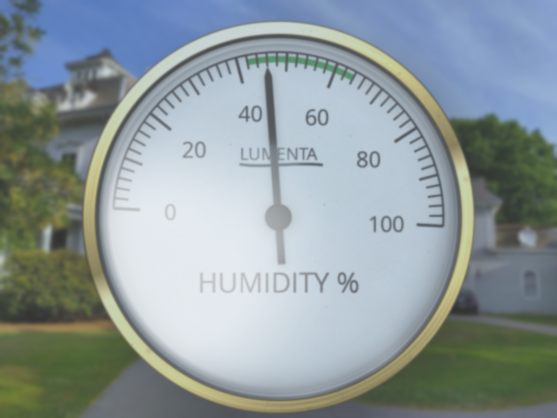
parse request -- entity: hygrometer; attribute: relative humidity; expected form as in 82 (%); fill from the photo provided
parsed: 46 (%)
